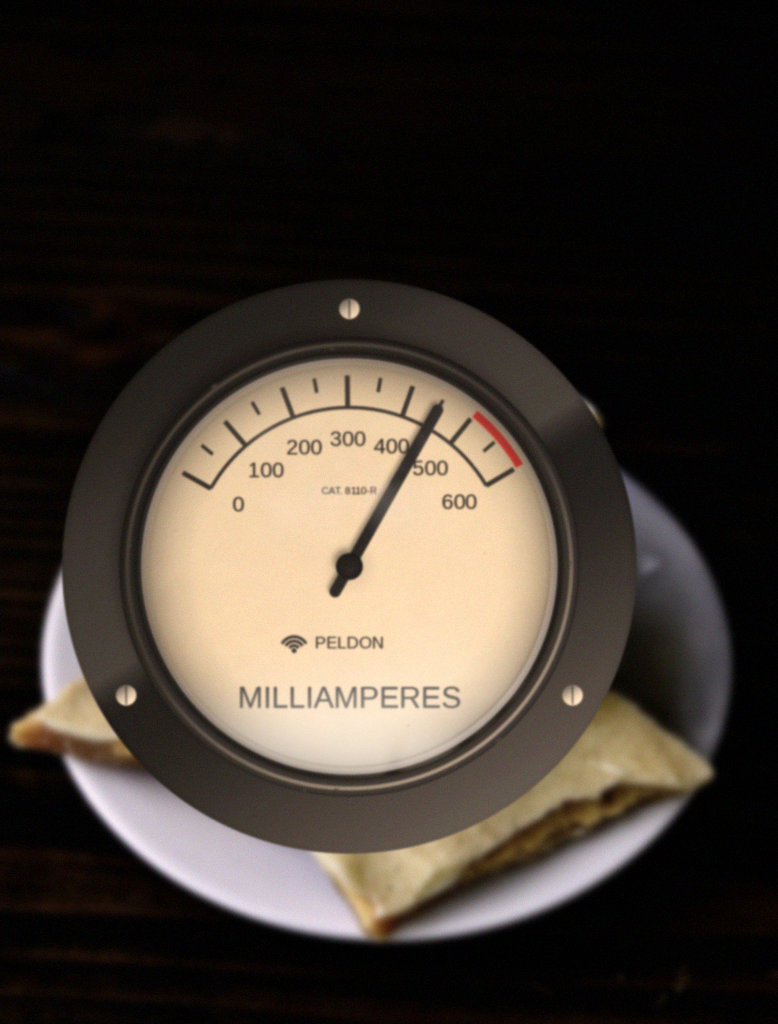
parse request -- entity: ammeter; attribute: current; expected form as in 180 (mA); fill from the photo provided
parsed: 450 (mA)
